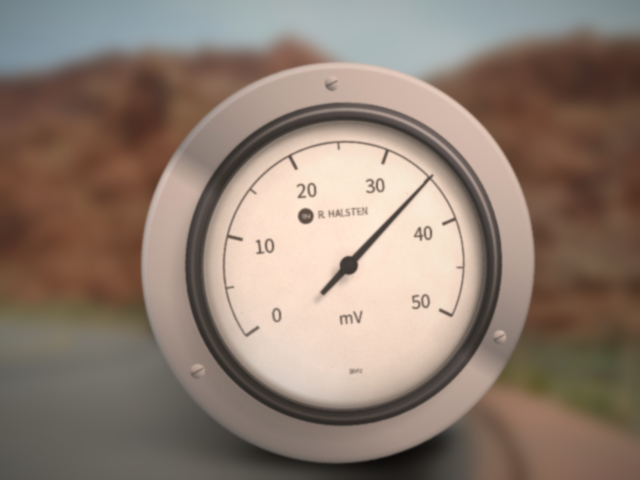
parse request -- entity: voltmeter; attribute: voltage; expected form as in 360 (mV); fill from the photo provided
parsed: 35 (mV)
